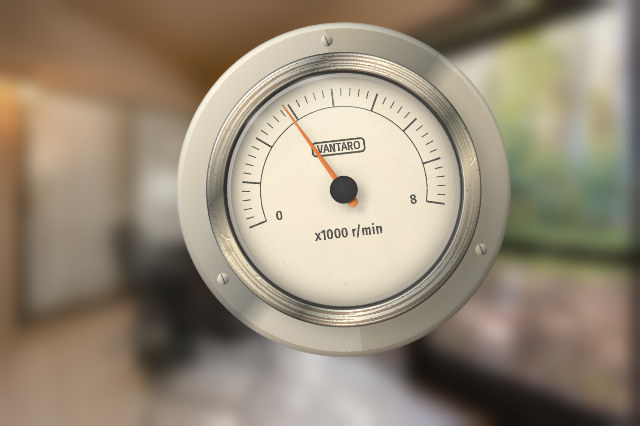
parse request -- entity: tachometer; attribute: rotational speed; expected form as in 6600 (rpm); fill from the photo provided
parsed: 2900 (rpm)
